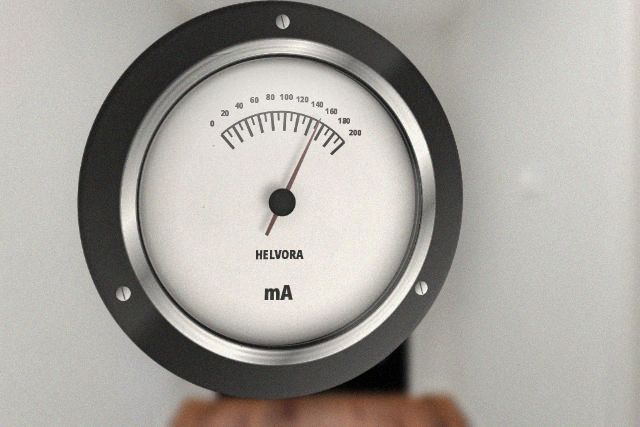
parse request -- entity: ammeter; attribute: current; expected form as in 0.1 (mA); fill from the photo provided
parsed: 150 (mA)
